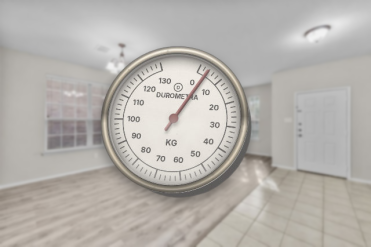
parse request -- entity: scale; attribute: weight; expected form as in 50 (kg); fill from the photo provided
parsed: 4 (kg)
